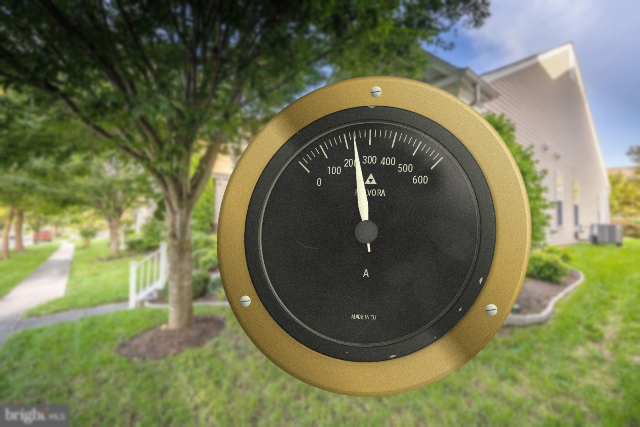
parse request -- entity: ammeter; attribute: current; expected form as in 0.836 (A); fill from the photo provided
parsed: 240 (A)
